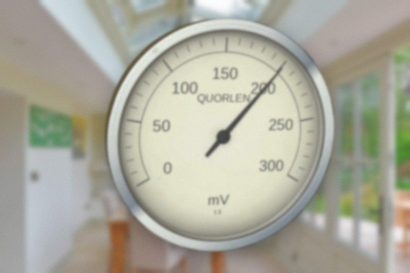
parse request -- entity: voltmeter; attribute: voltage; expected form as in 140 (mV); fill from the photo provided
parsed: 200 (mV)
